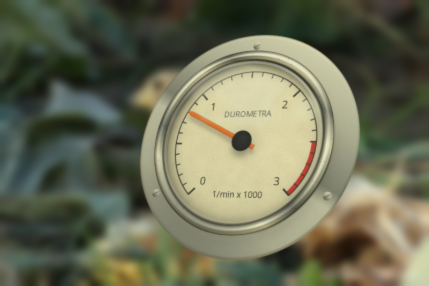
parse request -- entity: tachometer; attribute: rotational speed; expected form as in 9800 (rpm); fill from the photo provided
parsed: 800 (rpm)
